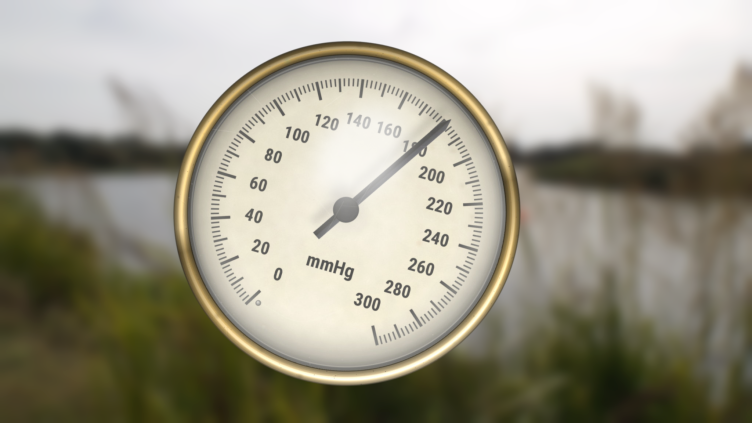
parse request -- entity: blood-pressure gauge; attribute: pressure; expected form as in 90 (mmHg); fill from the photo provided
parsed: 182 (mmHg)
